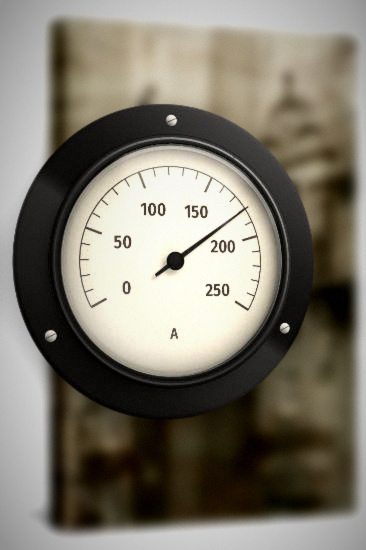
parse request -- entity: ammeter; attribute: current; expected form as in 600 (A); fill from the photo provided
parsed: 180 (A)
